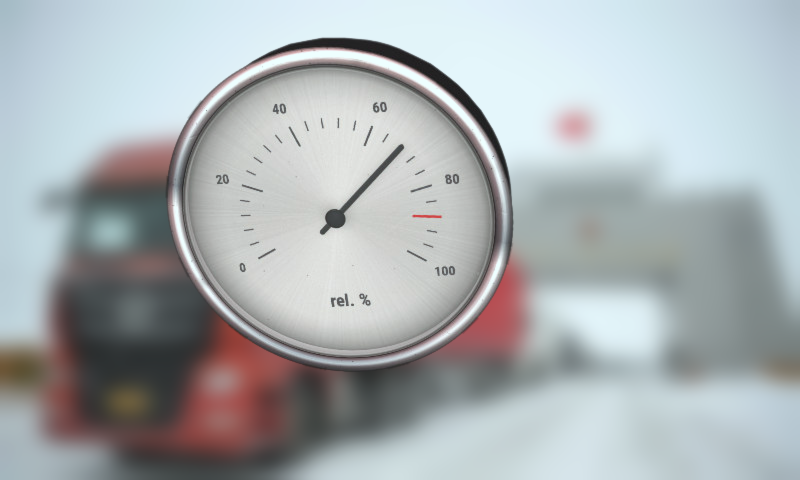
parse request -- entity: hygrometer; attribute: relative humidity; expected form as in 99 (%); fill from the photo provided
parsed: 68 (%)
